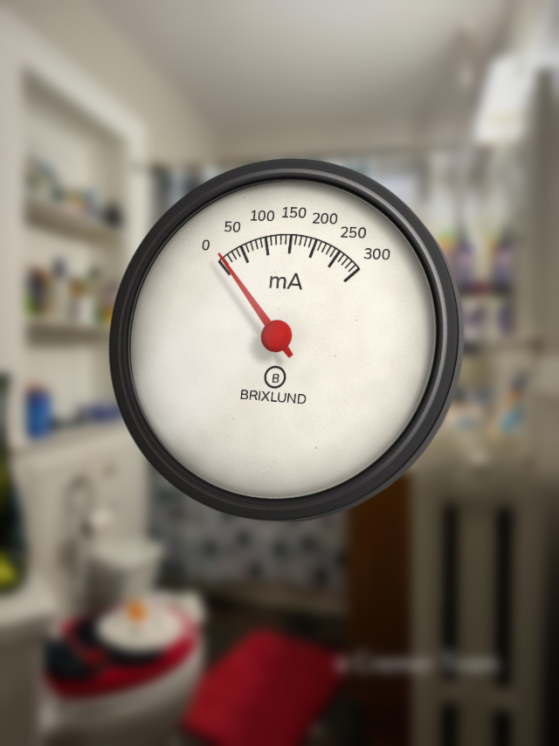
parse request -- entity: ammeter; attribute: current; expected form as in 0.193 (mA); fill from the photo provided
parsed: 10 (mA)
